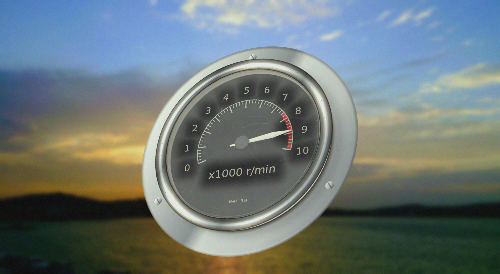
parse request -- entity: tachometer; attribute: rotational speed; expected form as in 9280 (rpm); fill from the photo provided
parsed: 9000 (rpm)
